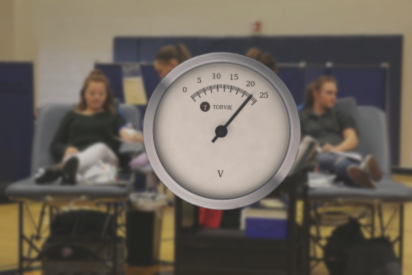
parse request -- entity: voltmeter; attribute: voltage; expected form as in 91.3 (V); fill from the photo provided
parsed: 22.5 (V)
